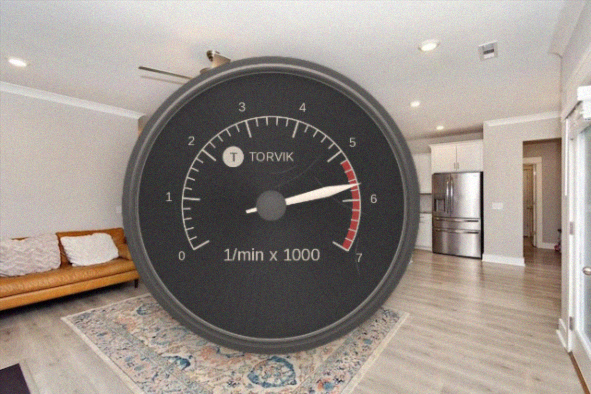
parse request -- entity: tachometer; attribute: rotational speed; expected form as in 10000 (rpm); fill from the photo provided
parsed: 5700 (rpm)
